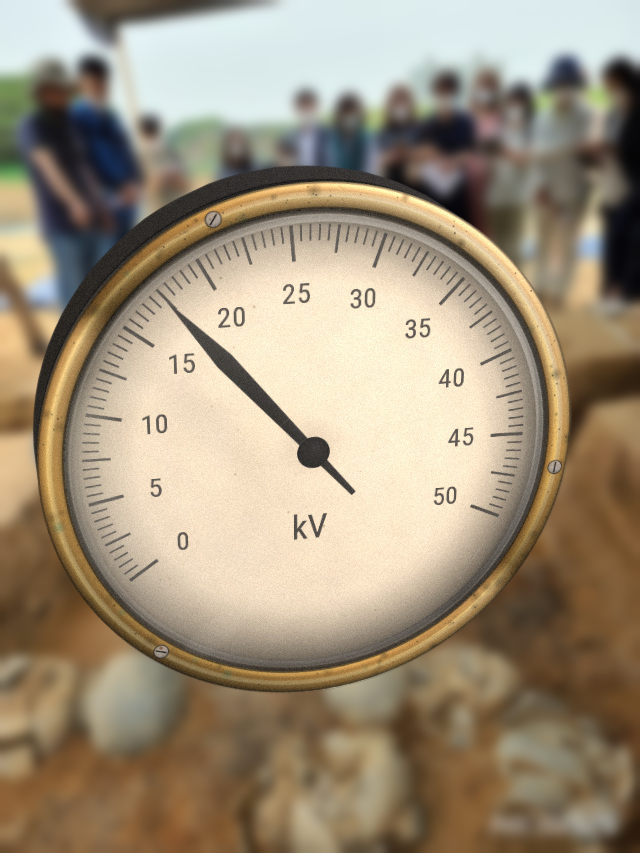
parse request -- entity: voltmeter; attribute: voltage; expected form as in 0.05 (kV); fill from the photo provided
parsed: 17.5 (kV)
